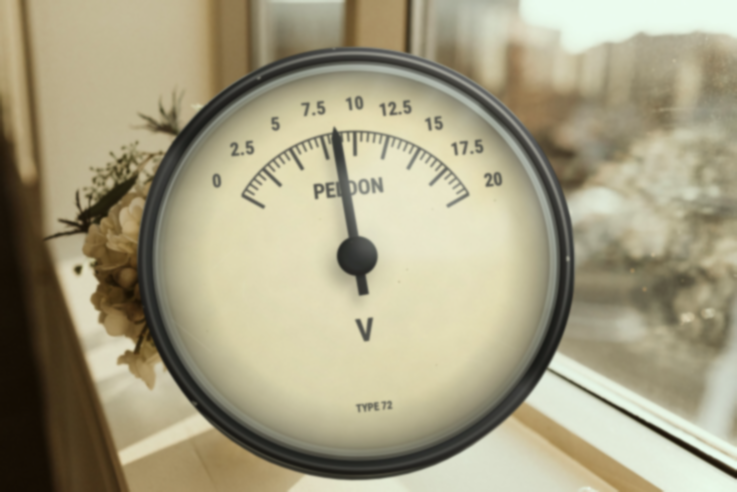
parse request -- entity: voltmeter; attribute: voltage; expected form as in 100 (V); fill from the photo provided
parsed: 8.5 (V)
